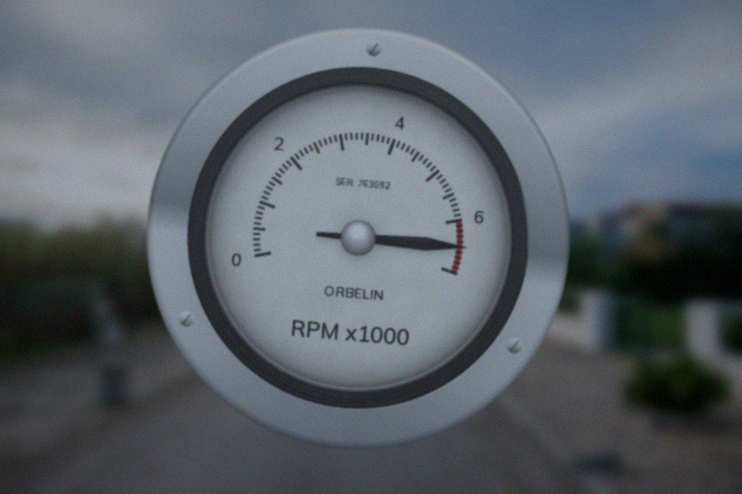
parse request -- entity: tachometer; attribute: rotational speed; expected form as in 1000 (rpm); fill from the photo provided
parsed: 6500 (rpm)
